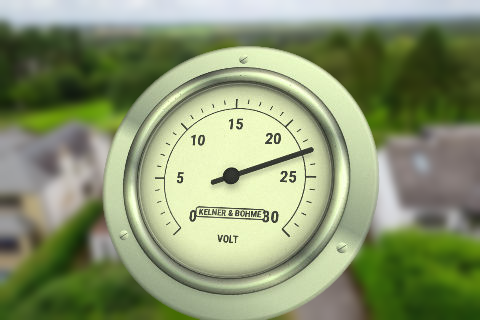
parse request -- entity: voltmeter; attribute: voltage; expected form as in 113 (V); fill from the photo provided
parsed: 23 (V)
